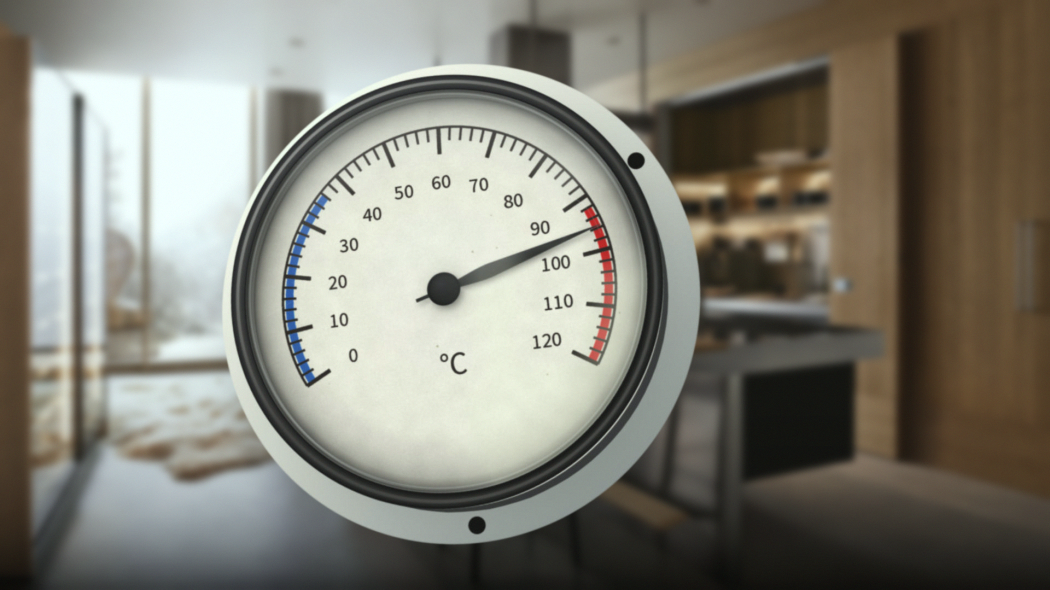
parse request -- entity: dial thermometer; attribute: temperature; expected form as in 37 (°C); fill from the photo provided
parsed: 96 (°C)
